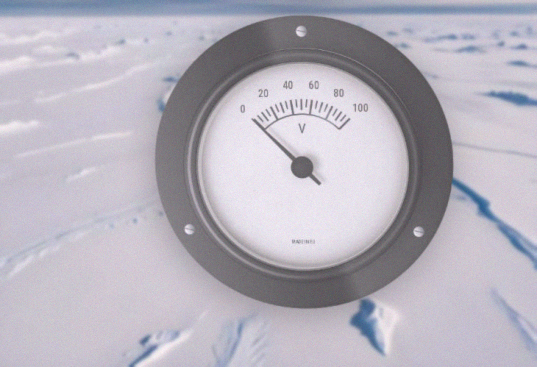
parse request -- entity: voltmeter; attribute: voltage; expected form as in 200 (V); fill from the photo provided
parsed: 0 (V)
